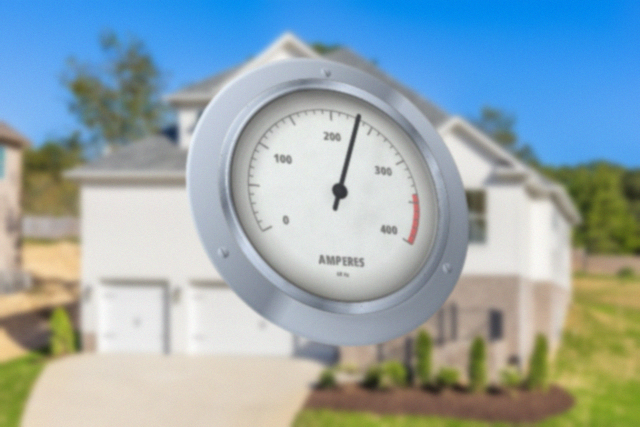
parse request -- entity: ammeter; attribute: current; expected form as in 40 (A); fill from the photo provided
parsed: 230 (A)
